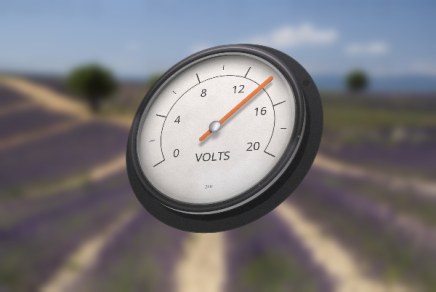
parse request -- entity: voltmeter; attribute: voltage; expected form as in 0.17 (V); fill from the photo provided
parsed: 14 (V)
